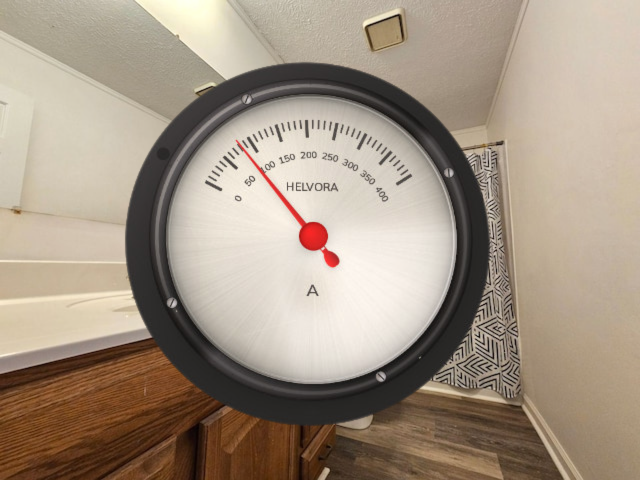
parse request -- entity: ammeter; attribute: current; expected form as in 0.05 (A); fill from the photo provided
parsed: 80 (A)
